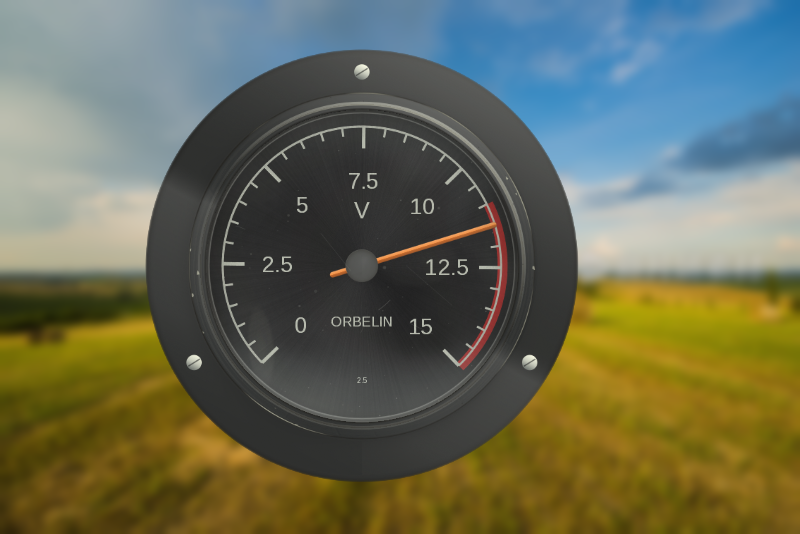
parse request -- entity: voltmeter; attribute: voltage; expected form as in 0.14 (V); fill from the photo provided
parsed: 11.5 (V)
